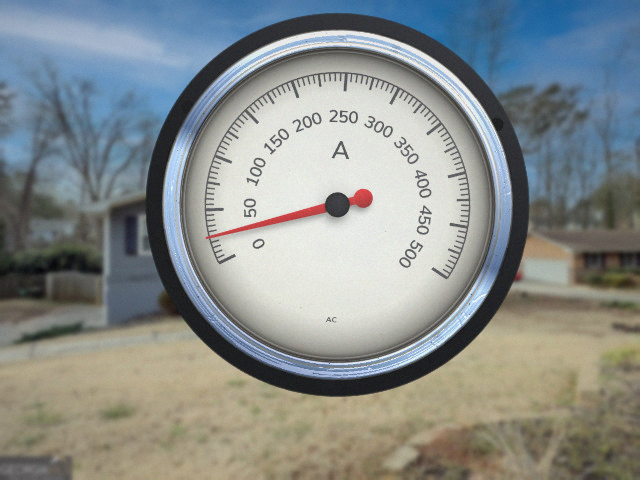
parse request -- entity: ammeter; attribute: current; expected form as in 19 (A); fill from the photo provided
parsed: 25 (A)
